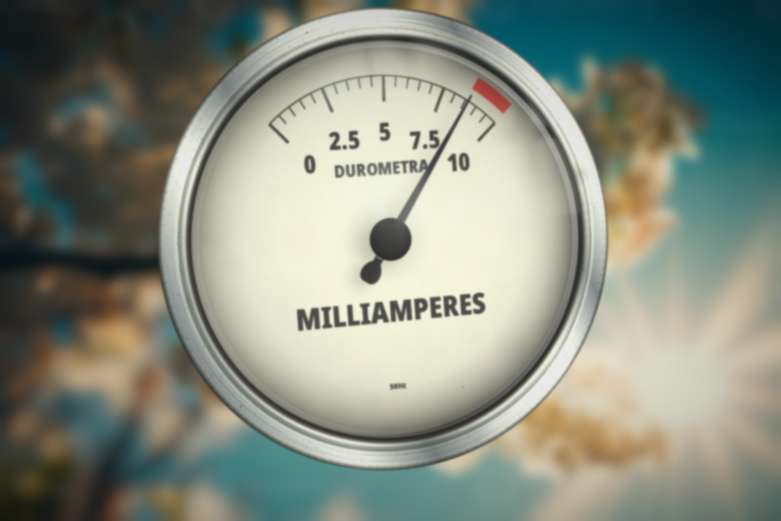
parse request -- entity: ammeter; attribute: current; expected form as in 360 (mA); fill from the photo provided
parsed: 8.5 (mA)
